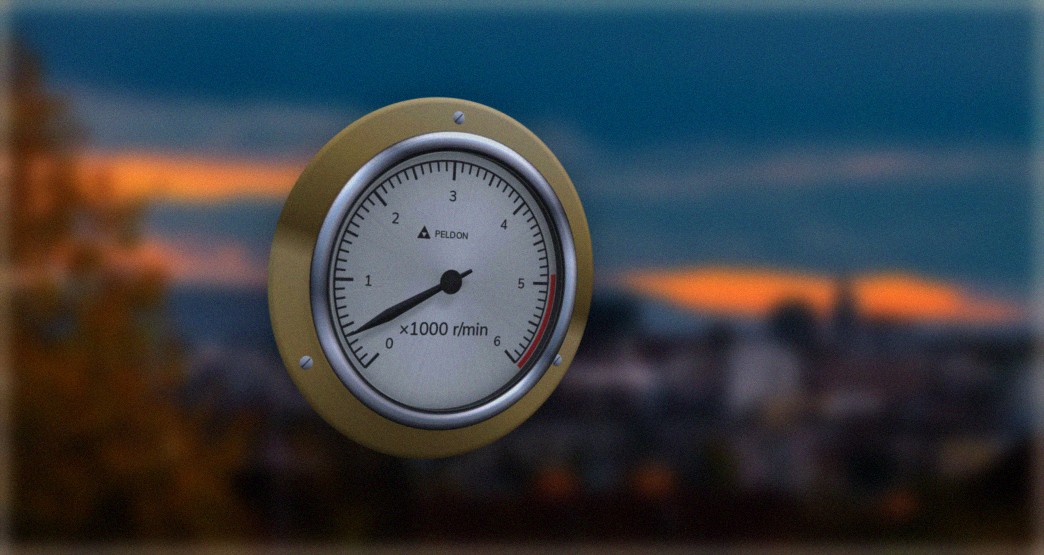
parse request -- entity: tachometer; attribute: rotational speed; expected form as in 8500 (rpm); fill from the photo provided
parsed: 400 (rpm)
